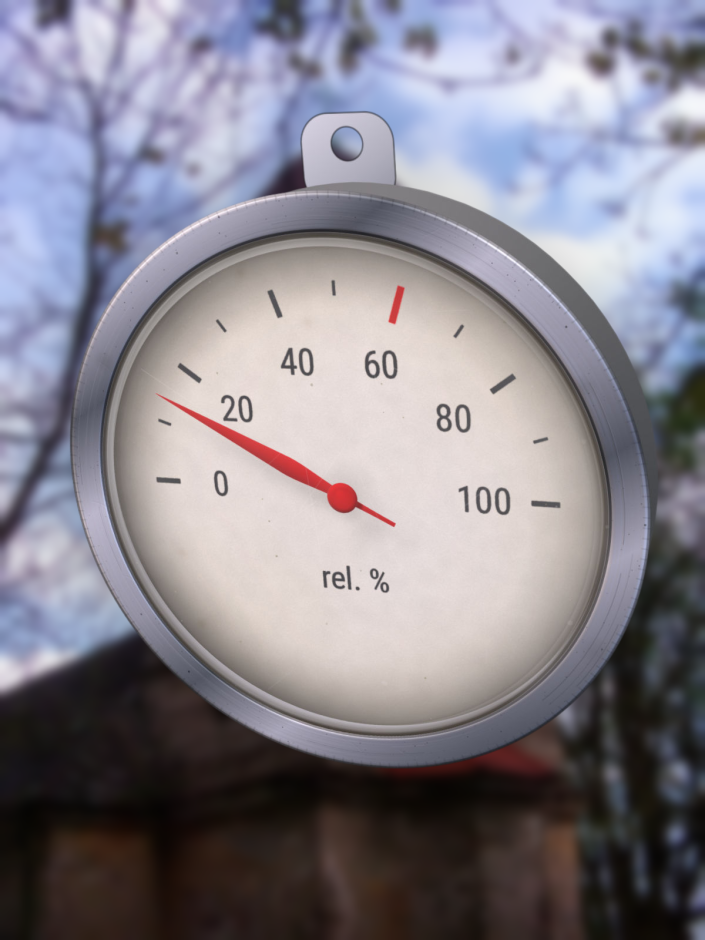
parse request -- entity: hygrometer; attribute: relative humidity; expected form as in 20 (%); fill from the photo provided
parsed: 15 (%)
